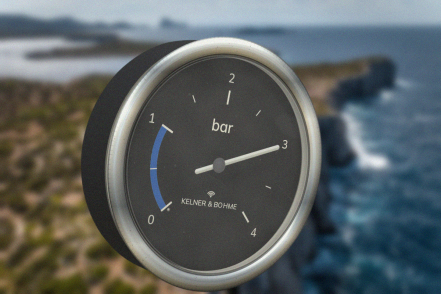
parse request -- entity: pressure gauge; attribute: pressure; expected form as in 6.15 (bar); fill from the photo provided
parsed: 3 (bar)
